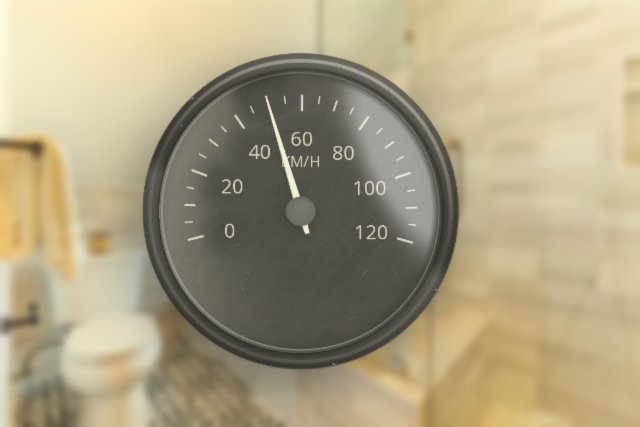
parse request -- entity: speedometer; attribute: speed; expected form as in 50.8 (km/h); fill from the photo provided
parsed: 50 (km/h)
